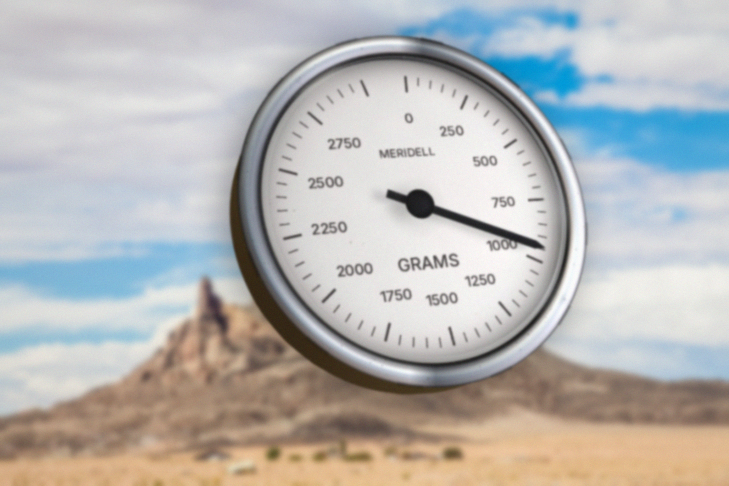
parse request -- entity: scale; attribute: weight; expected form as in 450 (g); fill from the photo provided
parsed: 950 (g)
